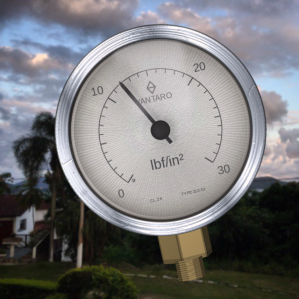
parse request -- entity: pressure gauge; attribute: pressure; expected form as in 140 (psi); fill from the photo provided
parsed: 12 (psi)
